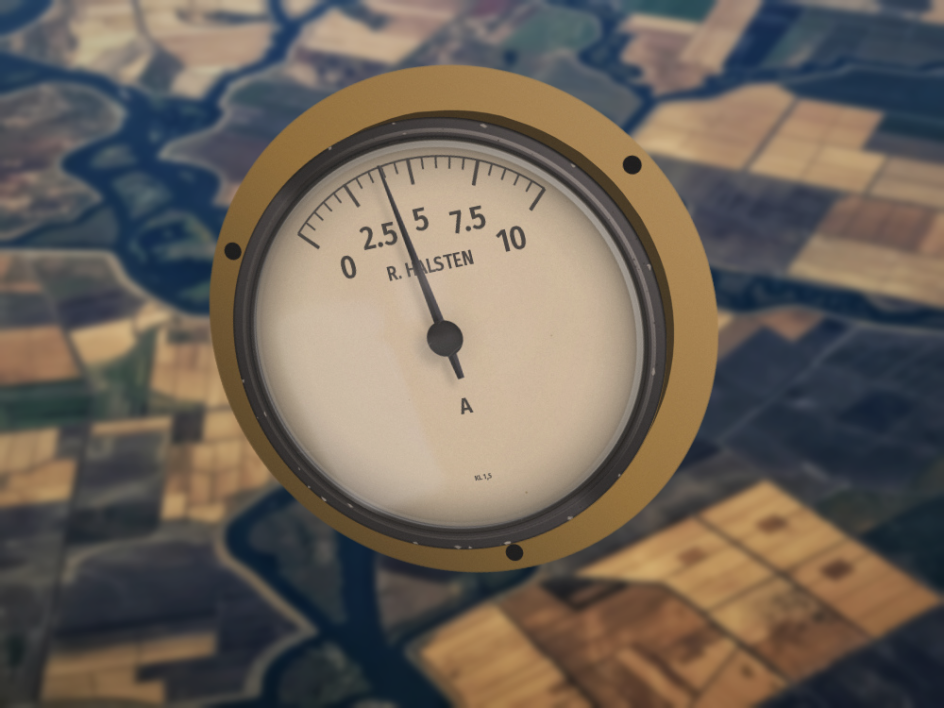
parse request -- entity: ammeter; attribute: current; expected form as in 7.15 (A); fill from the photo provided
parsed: 4 (A)
